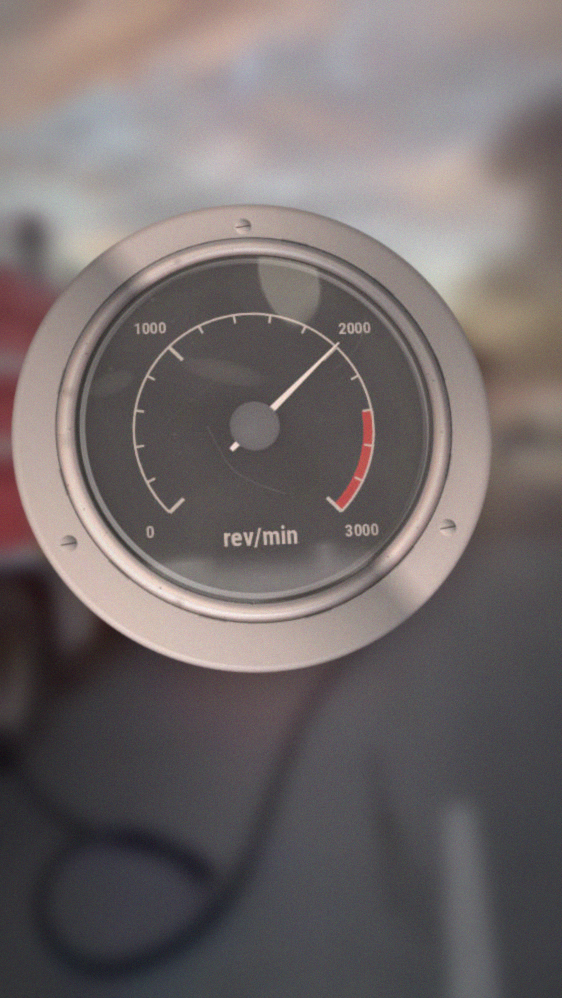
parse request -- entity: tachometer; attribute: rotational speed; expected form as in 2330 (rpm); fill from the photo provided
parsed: 2000 (rpm)
